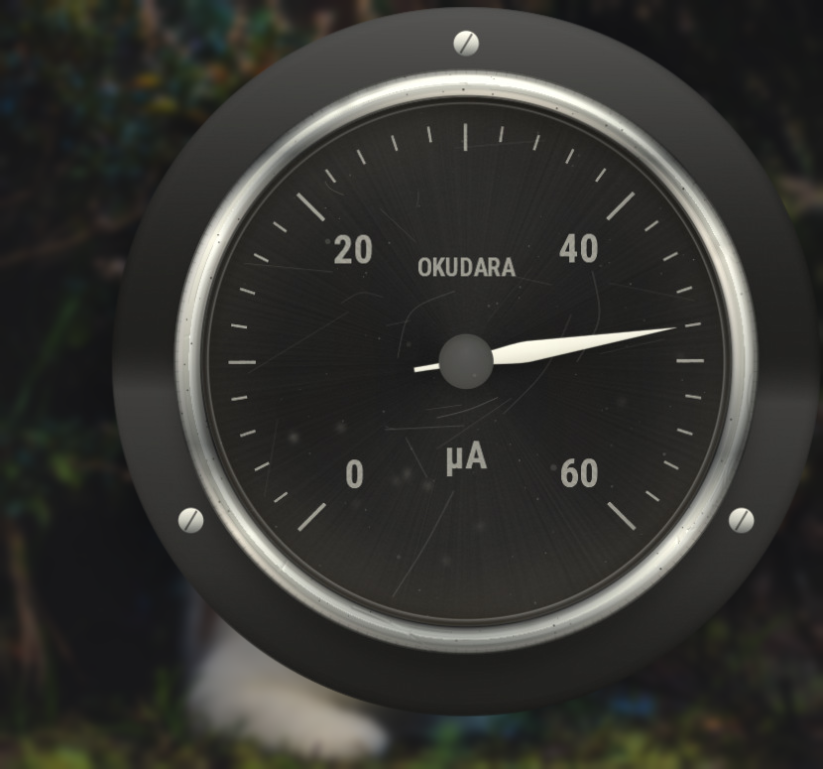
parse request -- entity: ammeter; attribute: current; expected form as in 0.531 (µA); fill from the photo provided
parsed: 48 (µA)
